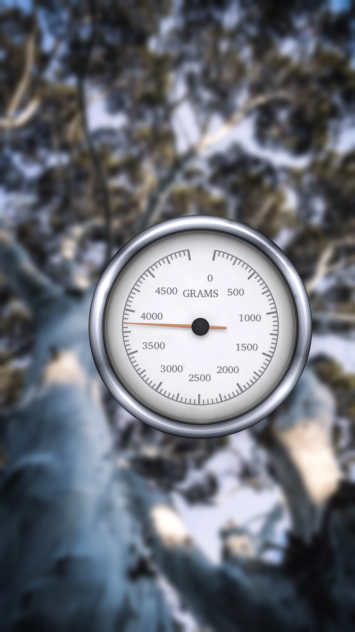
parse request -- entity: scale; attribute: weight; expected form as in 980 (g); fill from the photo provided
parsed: 3850 (g)
